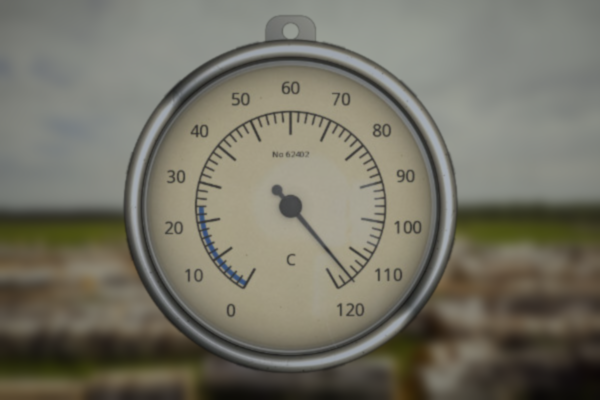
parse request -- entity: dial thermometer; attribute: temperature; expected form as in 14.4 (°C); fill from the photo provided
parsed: 116 (°C)
